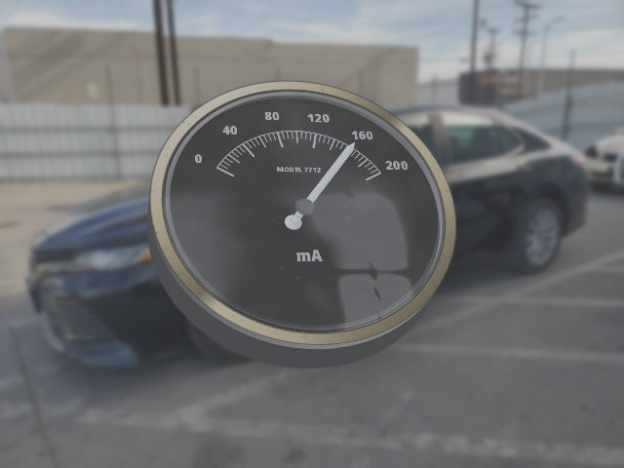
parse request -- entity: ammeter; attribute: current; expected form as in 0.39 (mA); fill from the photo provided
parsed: 160 (mA)
